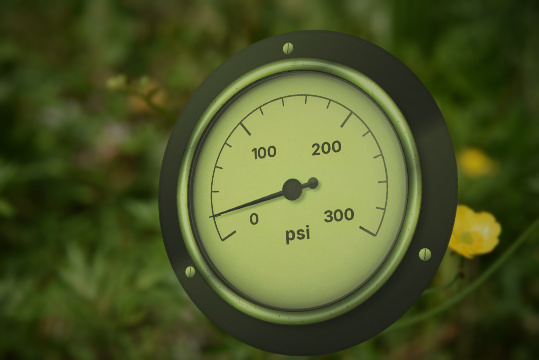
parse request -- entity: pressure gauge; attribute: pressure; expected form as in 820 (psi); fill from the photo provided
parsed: 20 (psi)
